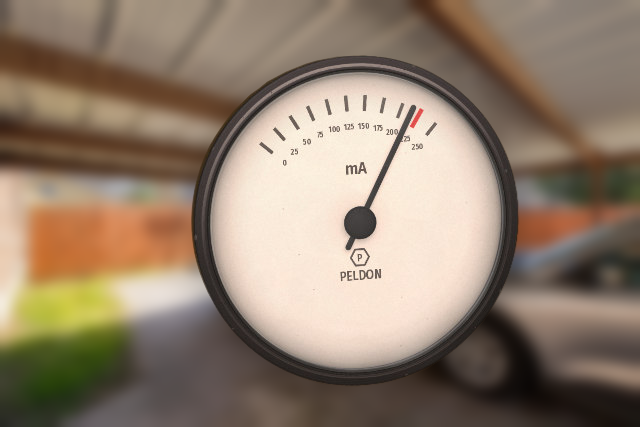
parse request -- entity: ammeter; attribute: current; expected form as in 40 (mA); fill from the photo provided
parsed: 212.5 (mA)
